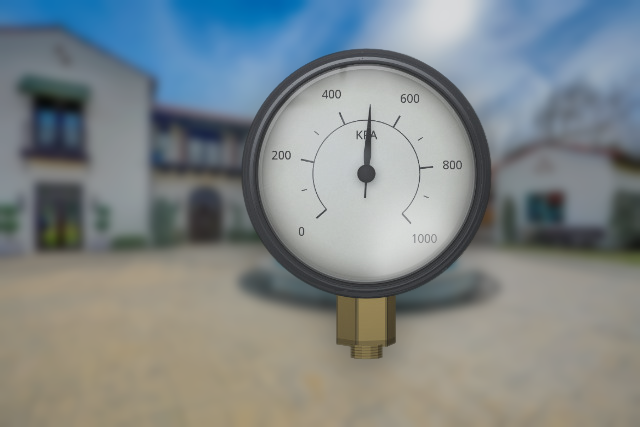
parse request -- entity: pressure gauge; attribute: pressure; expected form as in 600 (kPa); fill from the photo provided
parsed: 500 (kPa)
